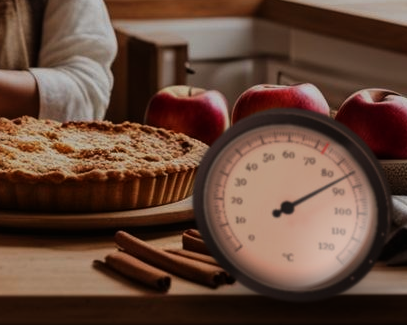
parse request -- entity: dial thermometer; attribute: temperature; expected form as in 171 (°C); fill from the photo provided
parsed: 85 (°C)
